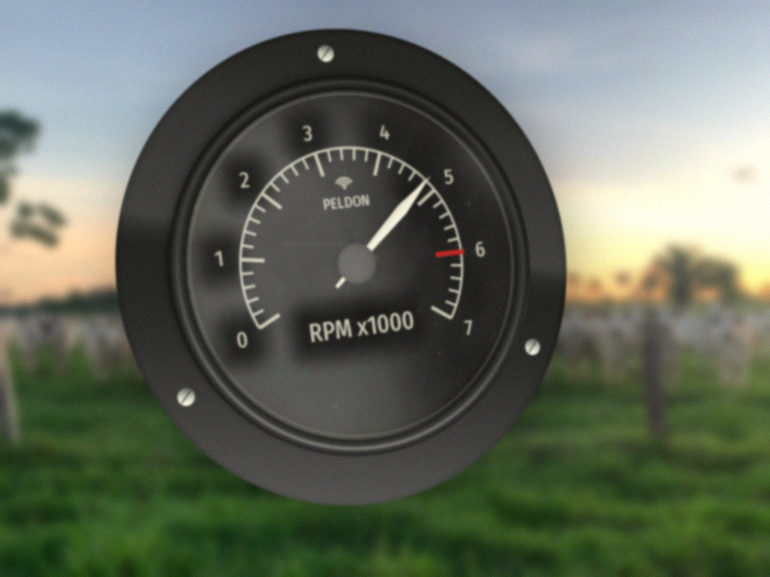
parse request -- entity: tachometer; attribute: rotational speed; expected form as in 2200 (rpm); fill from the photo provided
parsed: 4800 (rpm)
